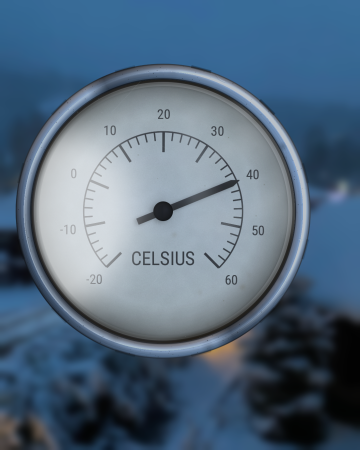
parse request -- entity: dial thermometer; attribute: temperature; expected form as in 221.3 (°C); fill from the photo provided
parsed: 40 (°C)
